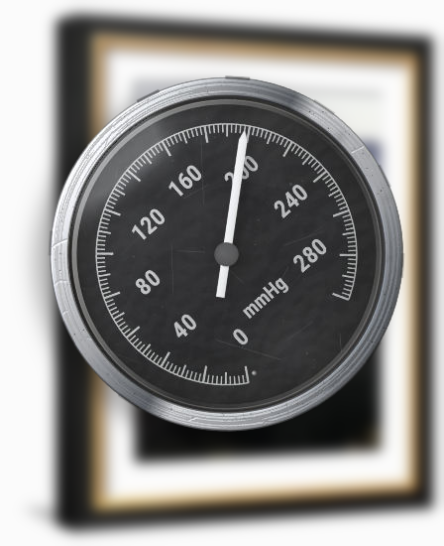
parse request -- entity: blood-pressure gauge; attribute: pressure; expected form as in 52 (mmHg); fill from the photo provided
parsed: 198 (mmHg)
